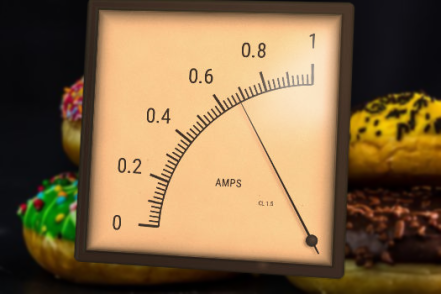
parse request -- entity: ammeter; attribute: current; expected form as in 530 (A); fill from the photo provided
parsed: 0.68 (A)
